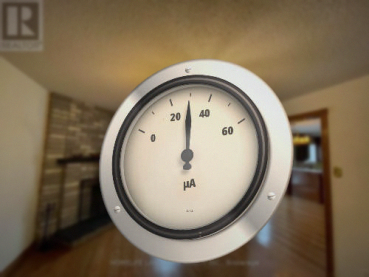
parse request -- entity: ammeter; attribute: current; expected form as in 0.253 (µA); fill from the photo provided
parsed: 30 (µA)
